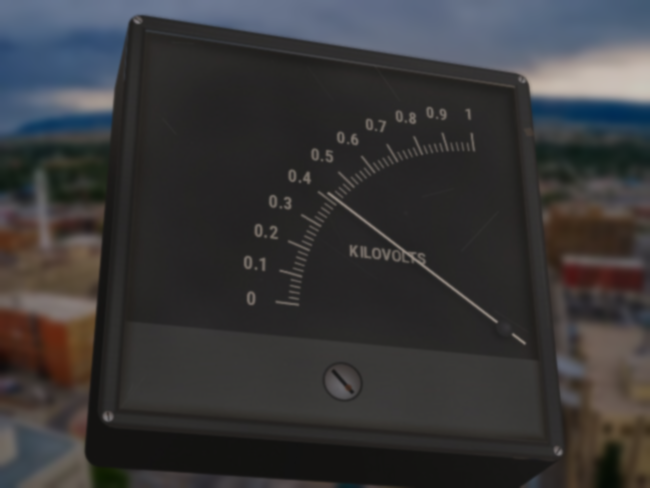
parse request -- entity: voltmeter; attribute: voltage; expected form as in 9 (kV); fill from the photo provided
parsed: 0.4 (kV)
